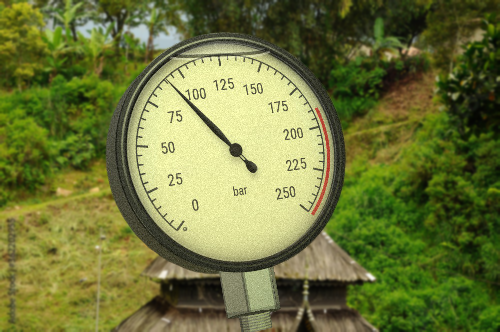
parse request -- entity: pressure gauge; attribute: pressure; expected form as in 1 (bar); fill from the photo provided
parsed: 90 (bar)
